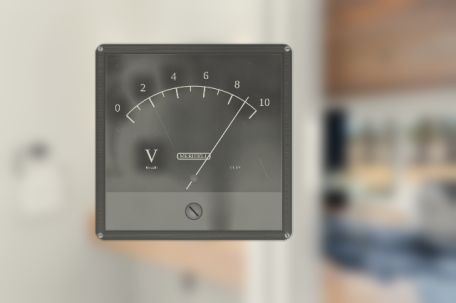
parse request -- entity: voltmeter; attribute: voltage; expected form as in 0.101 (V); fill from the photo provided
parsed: 9 (V)
